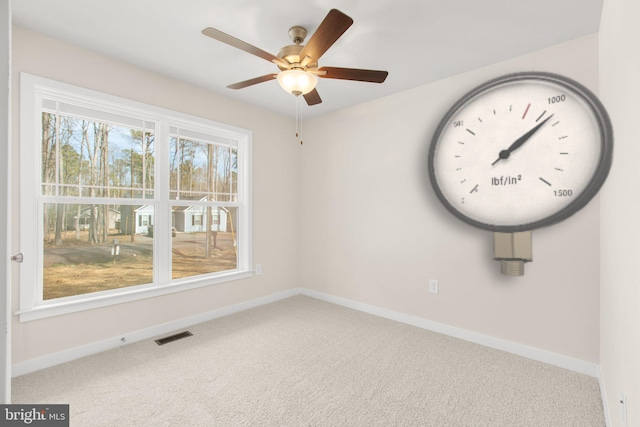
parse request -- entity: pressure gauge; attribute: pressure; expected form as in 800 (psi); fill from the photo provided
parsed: 1050 (psi)
